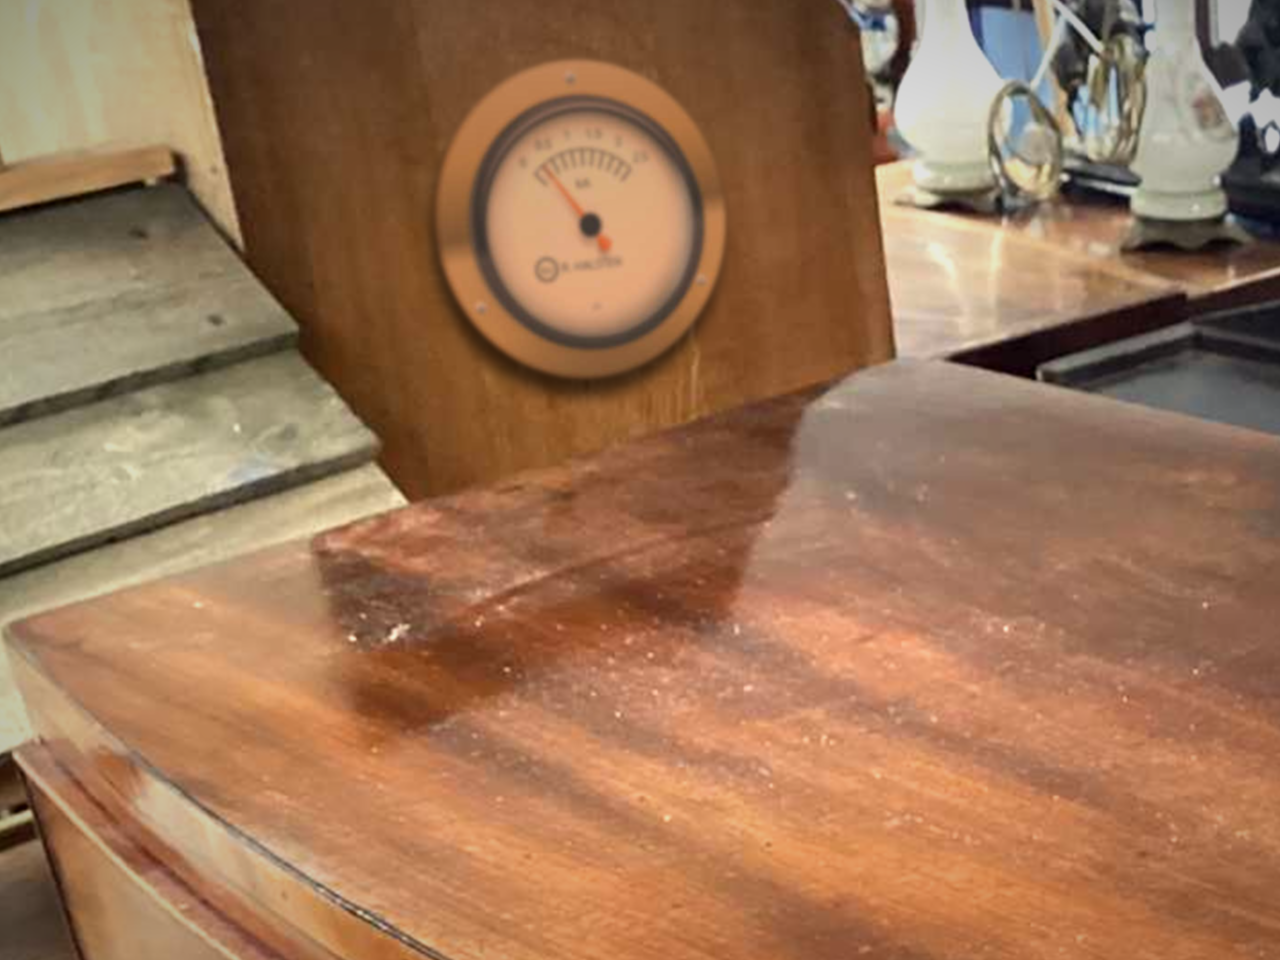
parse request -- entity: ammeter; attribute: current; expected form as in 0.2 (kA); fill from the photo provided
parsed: 0.25 (kA)
